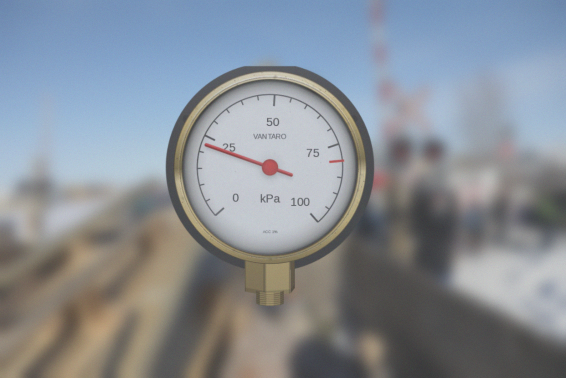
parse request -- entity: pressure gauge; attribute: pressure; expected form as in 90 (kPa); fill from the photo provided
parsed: 22.5 (kPa)
